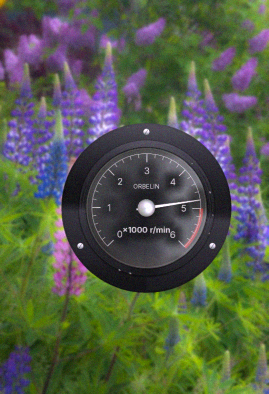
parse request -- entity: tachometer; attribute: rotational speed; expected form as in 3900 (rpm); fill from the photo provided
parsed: 4800 (rpm)
